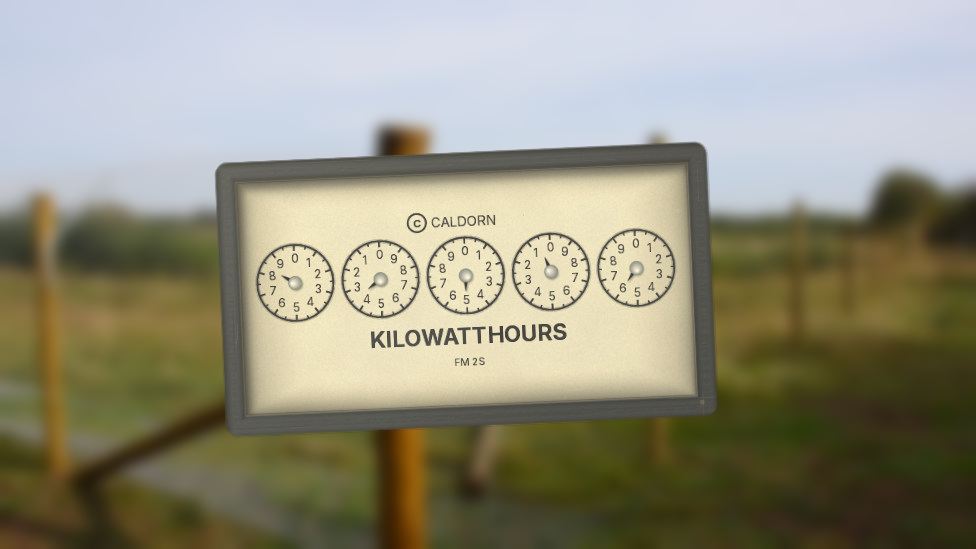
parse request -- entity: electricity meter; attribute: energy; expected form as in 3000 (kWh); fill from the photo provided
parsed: 83506 (kWh)
